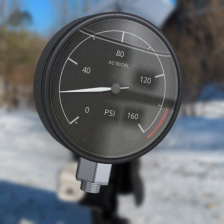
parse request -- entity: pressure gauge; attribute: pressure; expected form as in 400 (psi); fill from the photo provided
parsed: 20 (psi)
